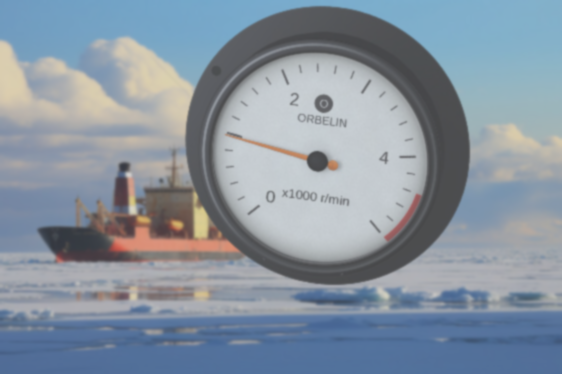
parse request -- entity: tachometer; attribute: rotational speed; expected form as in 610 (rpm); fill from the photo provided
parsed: 1000 (rpm)
